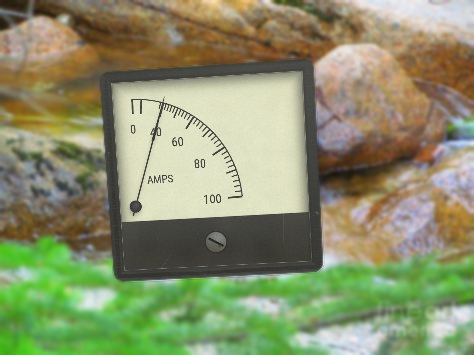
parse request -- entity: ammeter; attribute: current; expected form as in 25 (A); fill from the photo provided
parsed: 40 (A)
